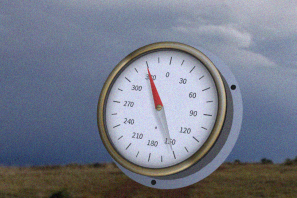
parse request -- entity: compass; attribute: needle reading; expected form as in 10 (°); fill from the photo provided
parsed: 330 (°)
